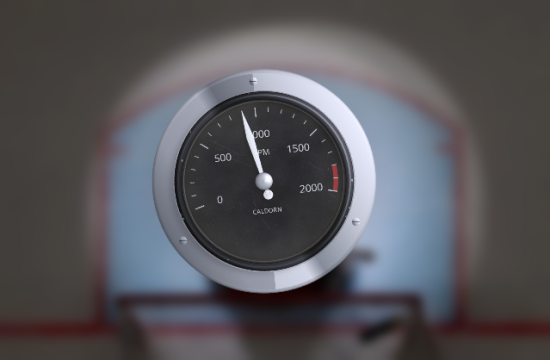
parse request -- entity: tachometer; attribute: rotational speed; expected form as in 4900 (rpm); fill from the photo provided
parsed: 900 (rpm)
